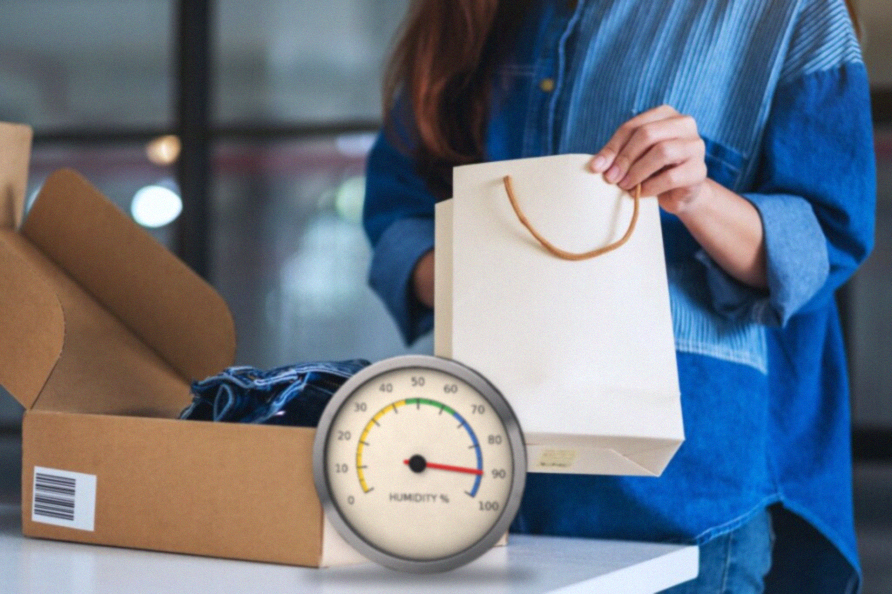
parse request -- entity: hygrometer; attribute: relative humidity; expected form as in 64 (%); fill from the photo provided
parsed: 90 (%)
